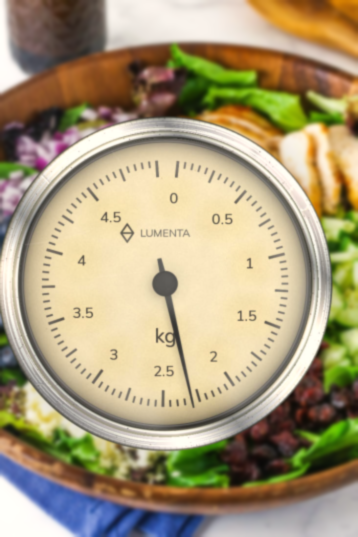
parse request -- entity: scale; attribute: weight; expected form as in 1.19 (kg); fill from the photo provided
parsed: 2.3 (kg)
